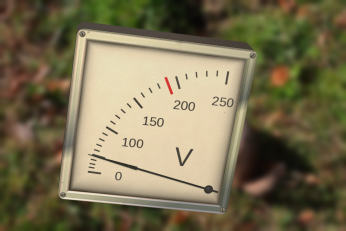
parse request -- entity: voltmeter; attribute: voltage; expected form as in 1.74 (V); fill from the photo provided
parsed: 50 (V)
